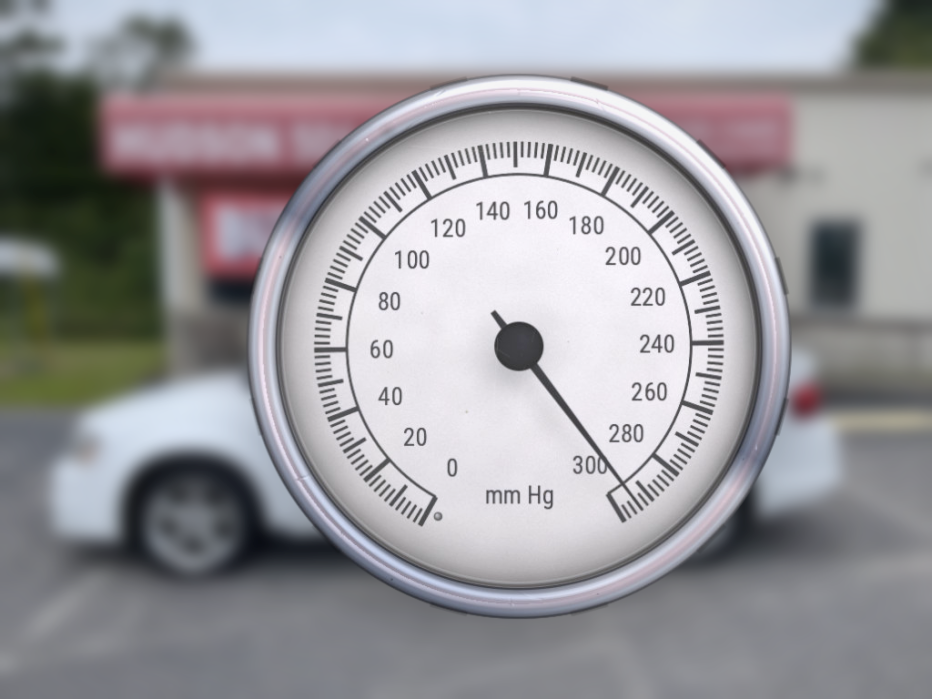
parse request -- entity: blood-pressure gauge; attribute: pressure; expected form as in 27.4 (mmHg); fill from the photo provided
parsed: 294 (mmHg)
